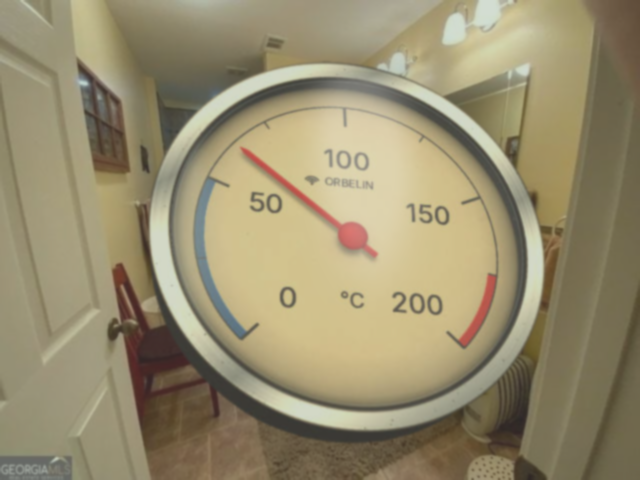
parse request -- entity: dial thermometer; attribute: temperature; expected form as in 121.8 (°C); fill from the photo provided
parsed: 62.5 (°C)
